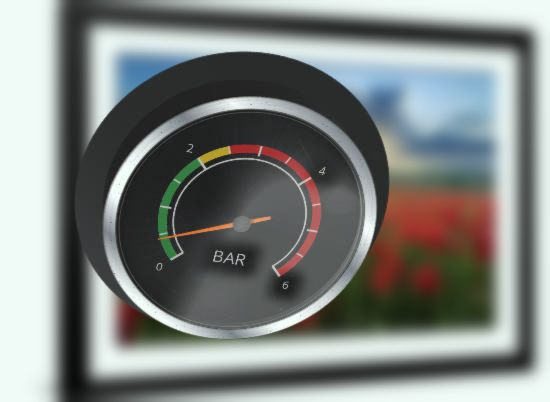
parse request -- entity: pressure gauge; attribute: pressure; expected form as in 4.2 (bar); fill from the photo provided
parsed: 0.5 (bar)
